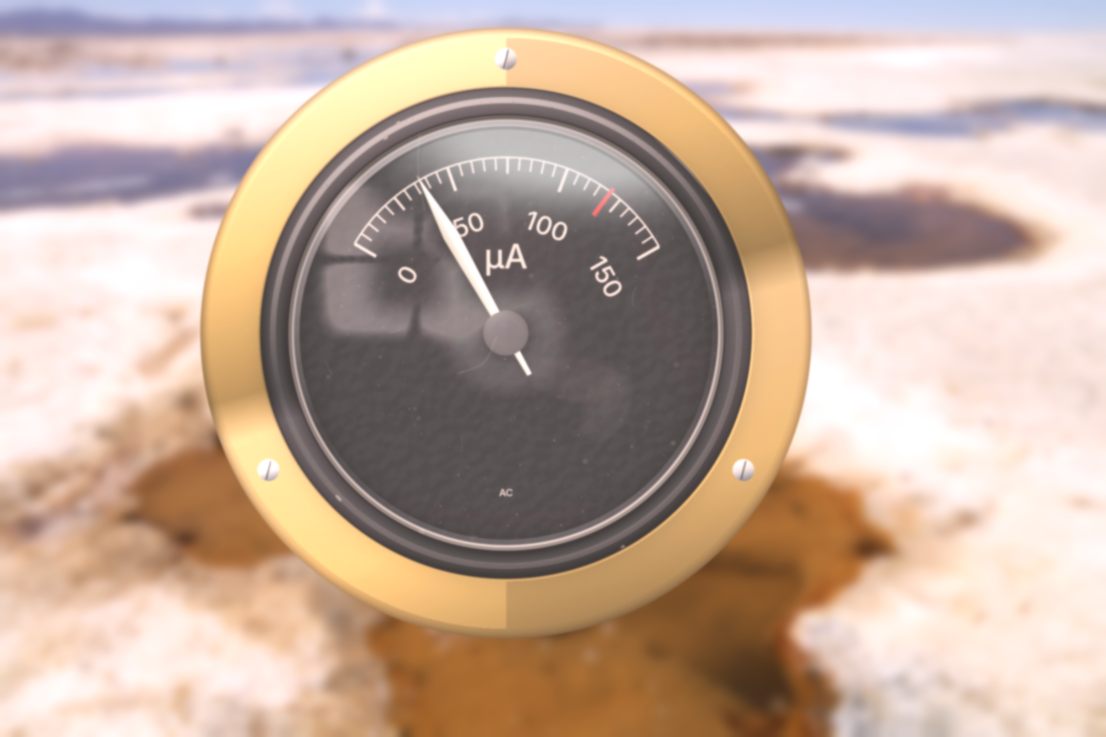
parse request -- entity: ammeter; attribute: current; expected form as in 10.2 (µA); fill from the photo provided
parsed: 37.5 (µA)
